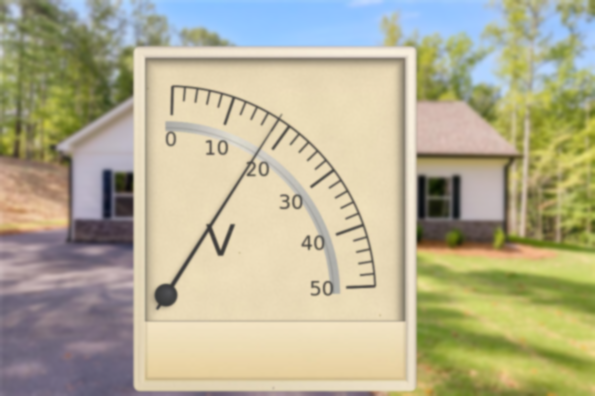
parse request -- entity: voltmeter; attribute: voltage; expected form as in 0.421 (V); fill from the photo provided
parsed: 18 (V)
